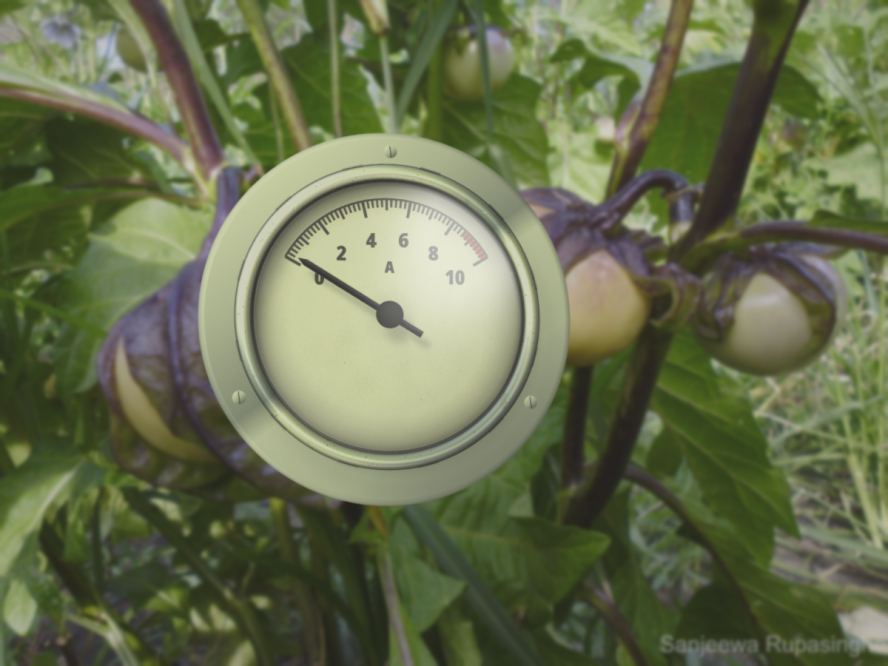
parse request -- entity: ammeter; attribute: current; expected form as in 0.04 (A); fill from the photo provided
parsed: 0.2 (A)
